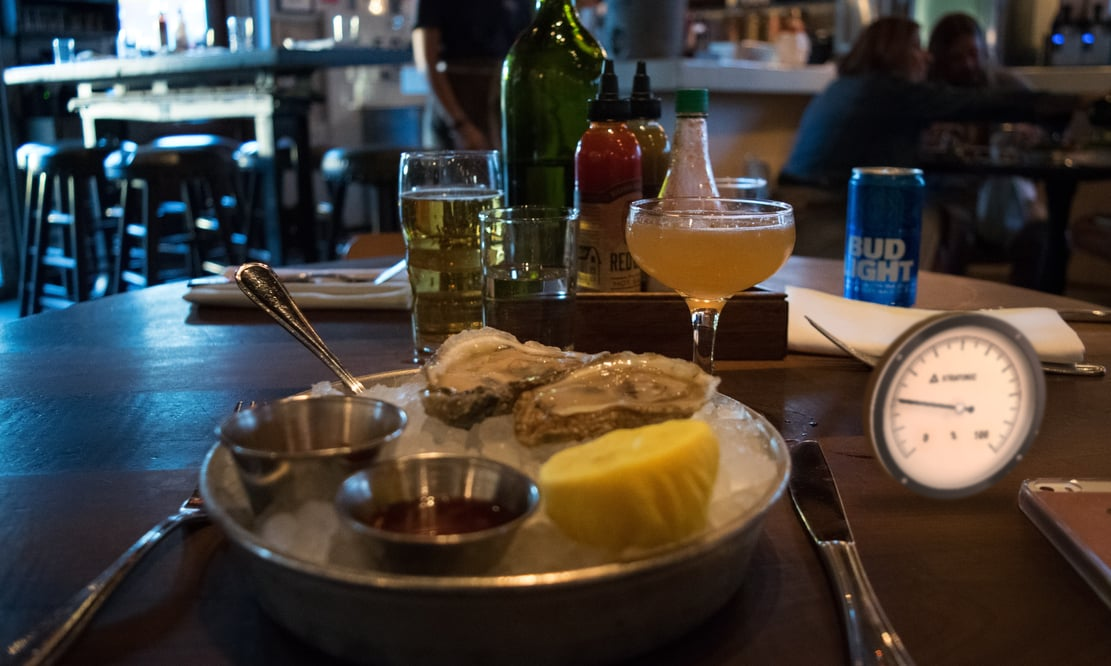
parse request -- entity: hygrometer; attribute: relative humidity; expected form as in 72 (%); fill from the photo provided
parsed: 20 (%)
